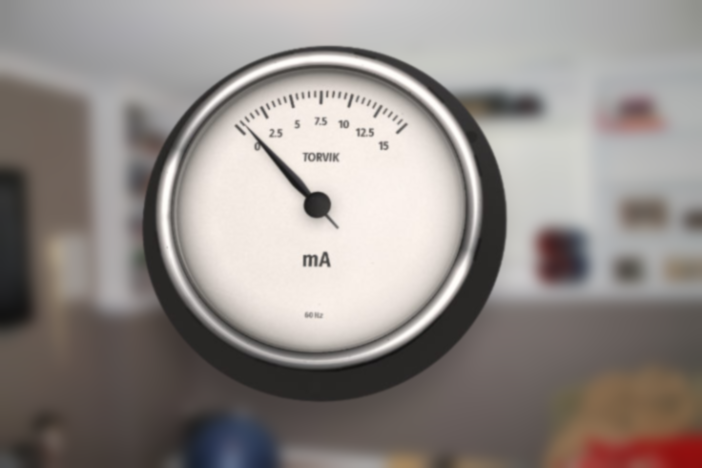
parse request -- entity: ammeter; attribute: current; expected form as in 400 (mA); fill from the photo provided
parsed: 0.5 (mA)
